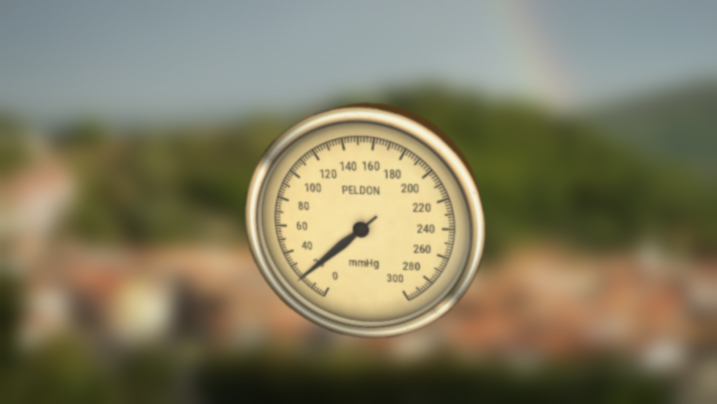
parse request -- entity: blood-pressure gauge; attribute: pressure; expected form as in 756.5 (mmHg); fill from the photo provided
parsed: 20 (mmHg)
